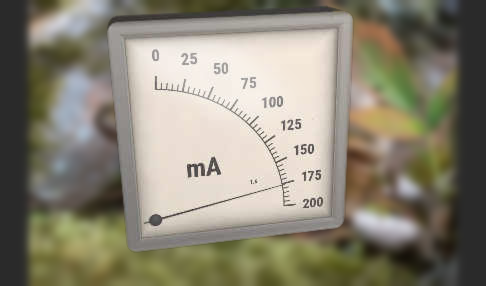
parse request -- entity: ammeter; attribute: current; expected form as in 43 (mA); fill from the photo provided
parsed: 175 (mA)
